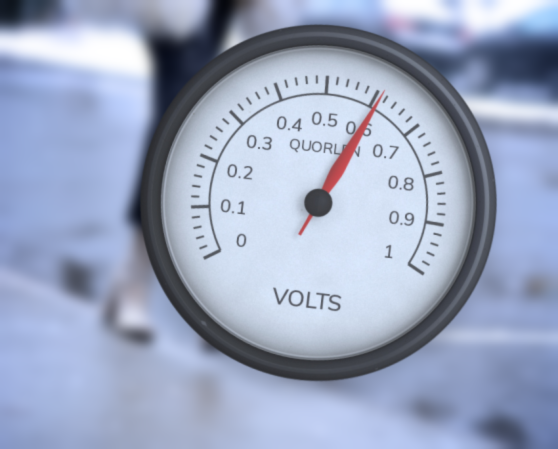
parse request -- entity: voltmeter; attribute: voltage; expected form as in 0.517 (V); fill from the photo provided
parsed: 0.61 (V)
